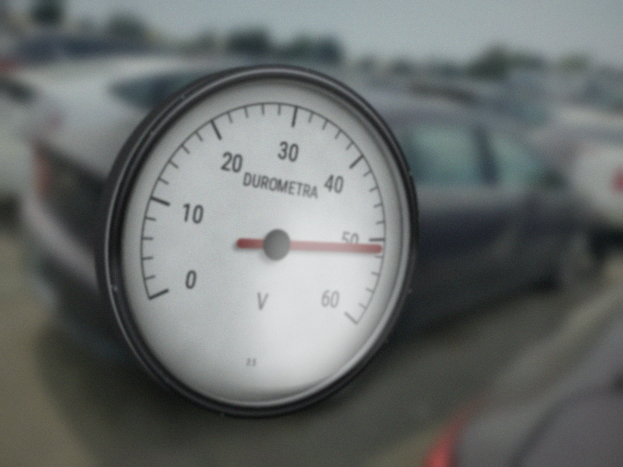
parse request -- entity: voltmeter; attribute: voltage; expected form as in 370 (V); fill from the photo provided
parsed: 51 (V)
